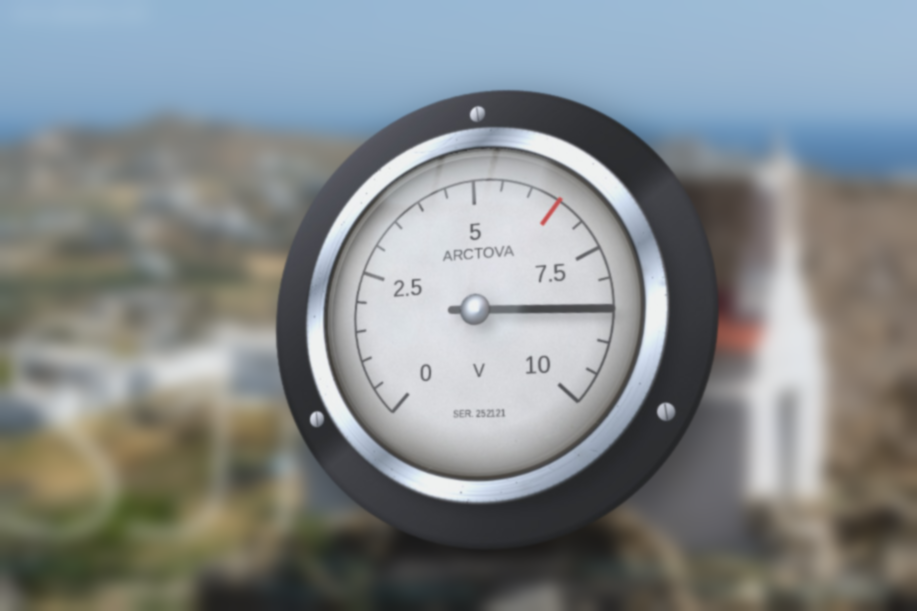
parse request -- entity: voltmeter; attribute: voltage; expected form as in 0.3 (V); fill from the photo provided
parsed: 8.5 (V)
